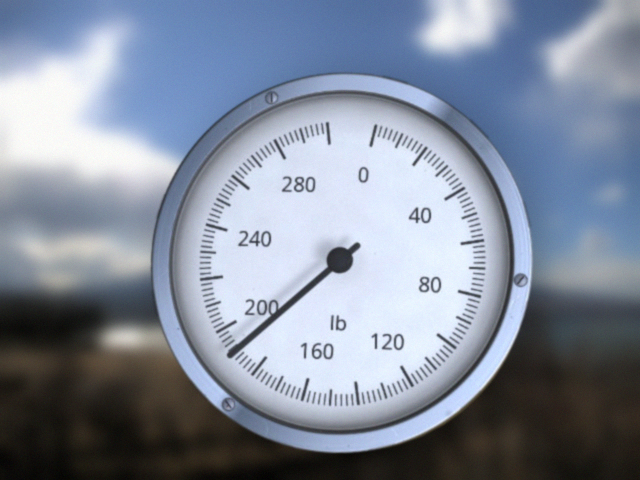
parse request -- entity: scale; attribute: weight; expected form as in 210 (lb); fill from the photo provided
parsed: 190 (lb)
